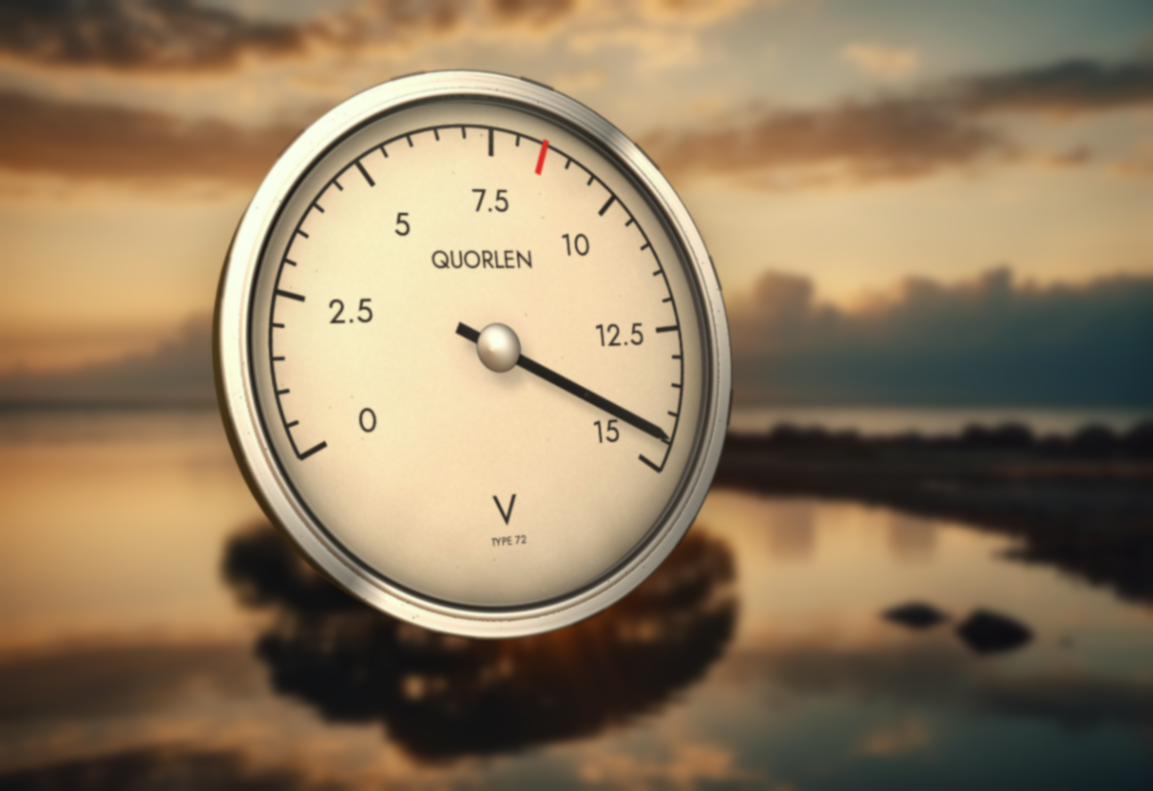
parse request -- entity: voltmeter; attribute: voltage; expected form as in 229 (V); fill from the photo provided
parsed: 14.5 (V)
